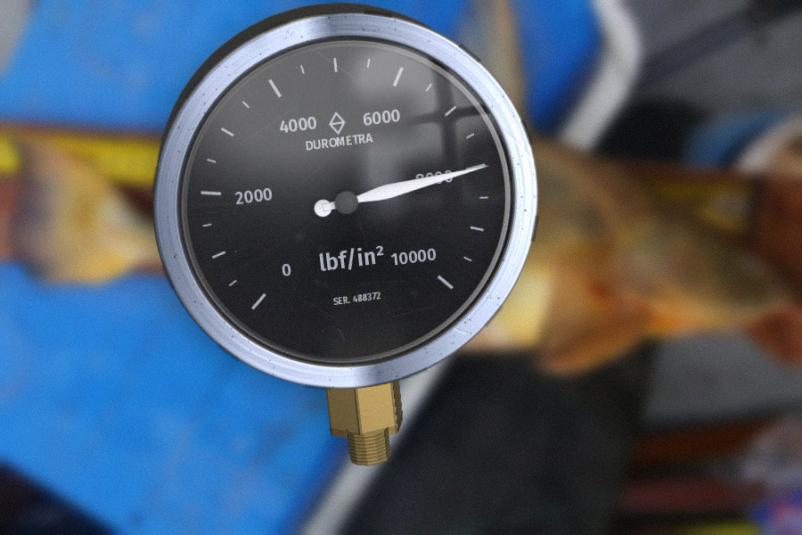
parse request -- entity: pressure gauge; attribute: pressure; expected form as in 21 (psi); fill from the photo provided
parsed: 8000 (psi)
